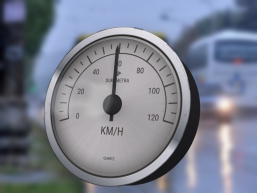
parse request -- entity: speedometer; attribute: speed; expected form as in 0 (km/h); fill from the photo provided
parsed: 60 (km/h)
